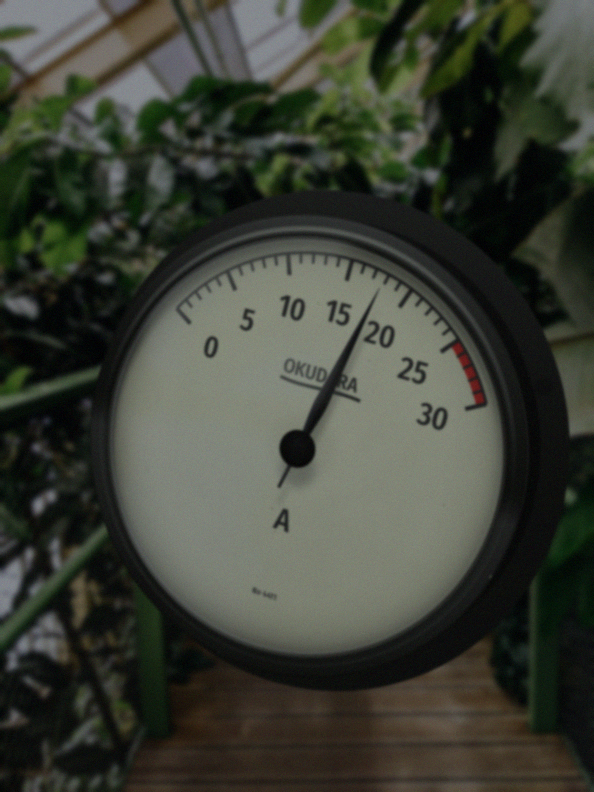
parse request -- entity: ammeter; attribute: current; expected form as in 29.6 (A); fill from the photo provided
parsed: 18 (A)
